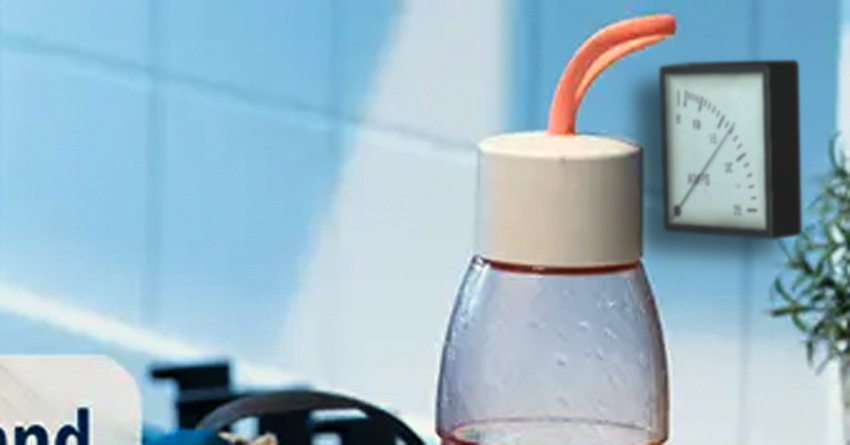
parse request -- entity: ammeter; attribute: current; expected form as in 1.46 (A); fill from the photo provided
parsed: 17 (A)
